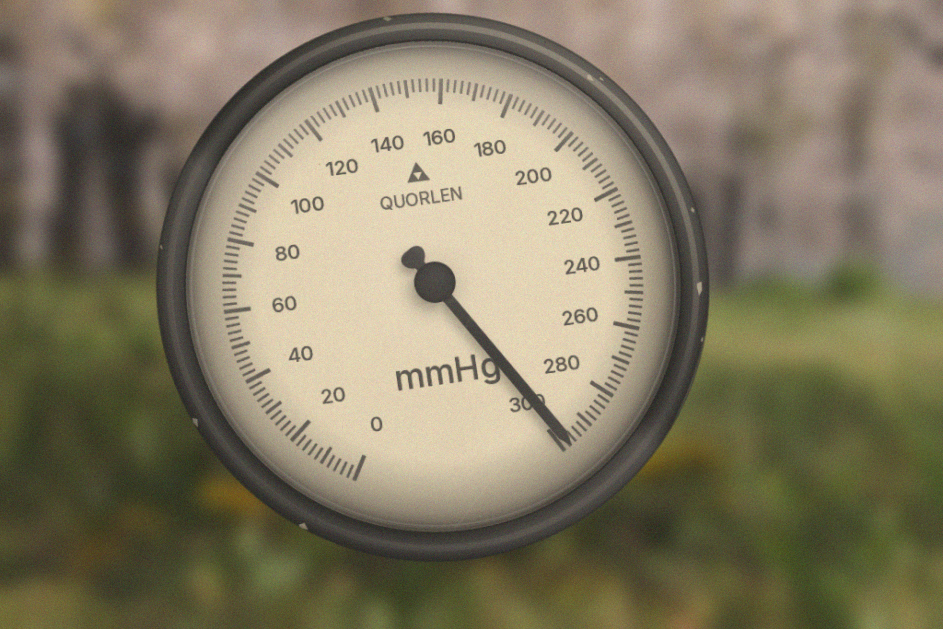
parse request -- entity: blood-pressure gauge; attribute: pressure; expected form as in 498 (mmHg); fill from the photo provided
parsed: 298 (mmHg)
